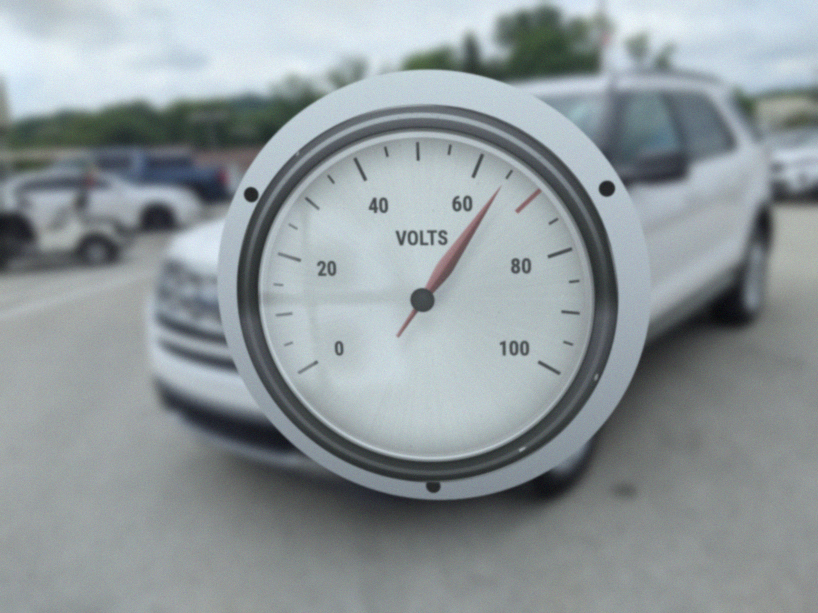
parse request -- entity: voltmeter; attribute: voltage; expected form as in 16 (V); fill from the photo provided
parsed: 65 (V)
